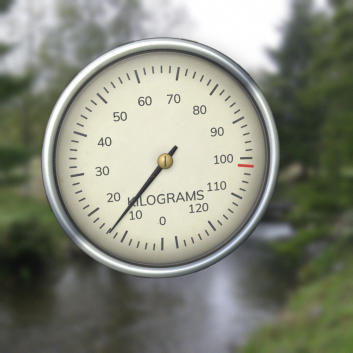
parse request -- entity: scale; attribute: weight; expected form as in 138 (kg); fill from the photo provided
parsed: 14 (kg)
